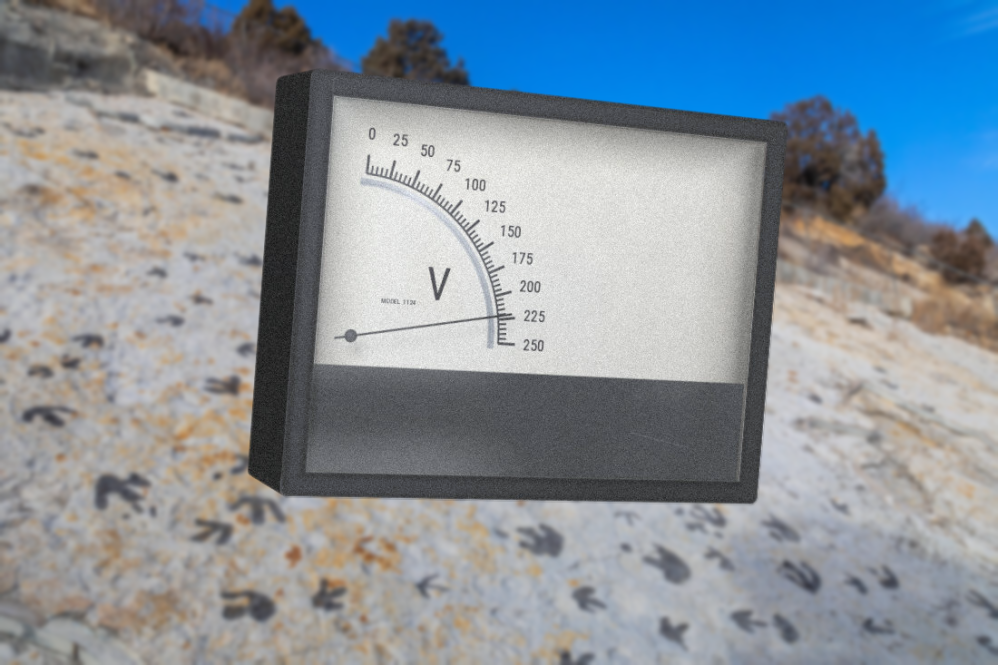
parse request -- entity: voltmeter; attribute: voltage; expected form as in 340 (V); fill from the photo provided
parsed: 220 (V)
